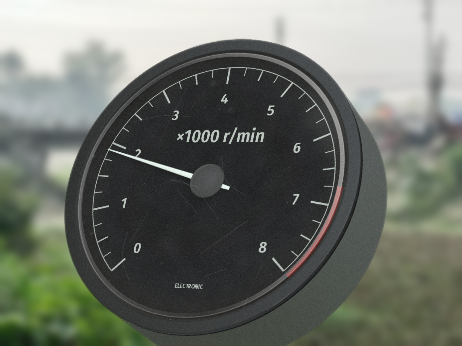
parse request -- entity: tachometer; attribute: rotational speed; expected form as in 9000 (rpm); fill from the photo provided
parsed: 1875 (rpm)
